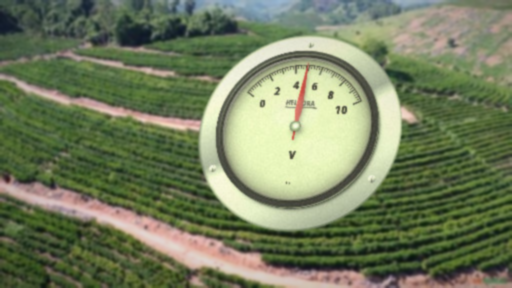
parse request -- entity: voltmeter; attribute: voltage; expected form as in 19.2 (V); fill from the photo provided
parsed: 5 (V)
